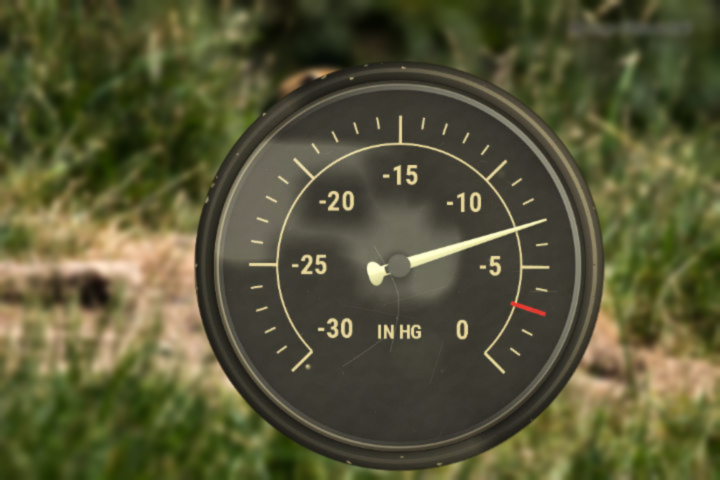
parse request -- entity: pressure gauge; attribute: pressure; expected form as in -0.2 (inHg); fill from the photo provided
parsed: -7 (inHg)
